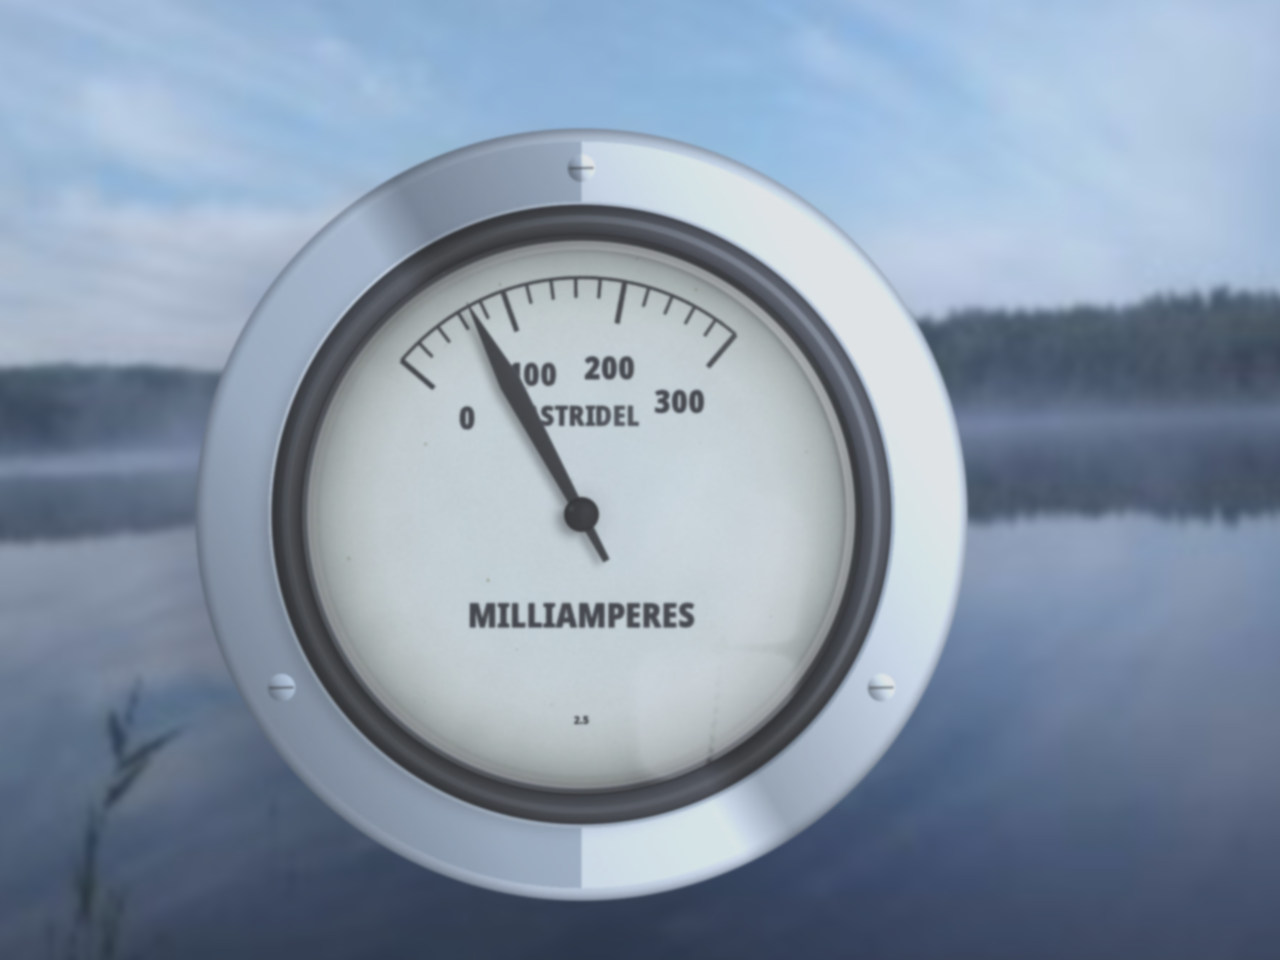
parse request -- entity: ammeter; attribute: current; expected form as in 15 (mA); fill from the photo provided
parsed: 70 (mA)
